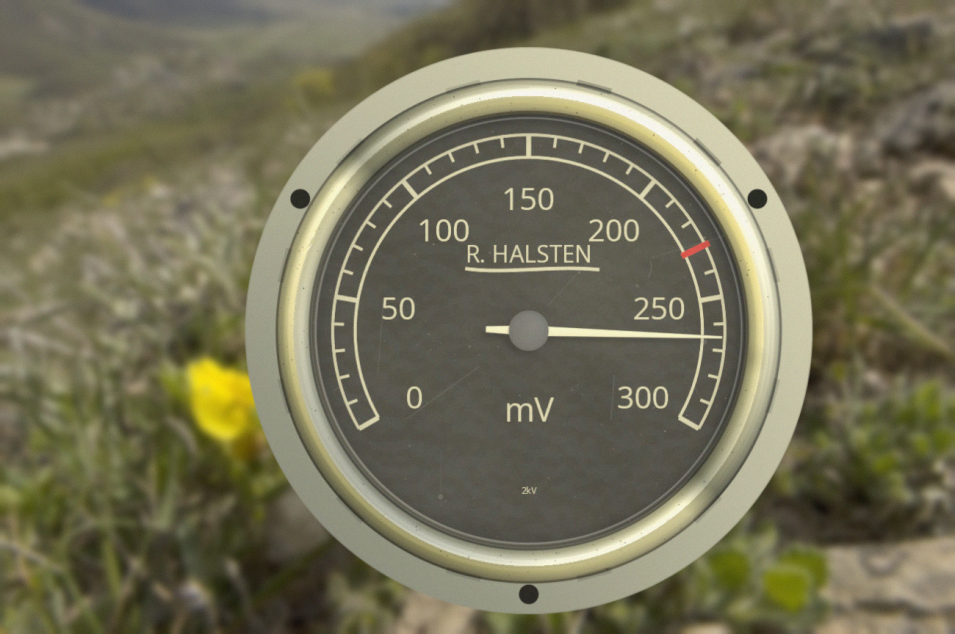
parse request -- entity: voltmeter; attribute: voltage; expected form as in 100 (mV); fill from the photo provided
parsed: 265 (mV)
